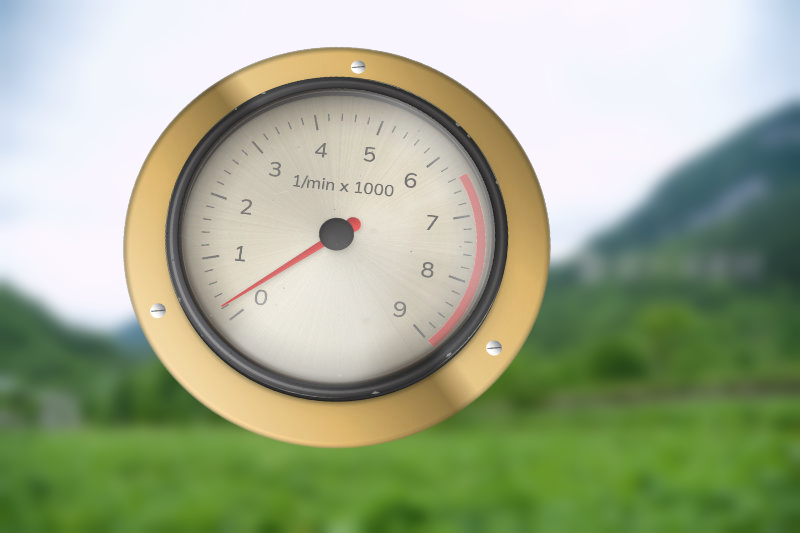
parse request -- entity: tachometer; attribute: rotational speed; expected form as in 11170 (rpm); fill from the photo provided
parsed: 200 (rpm)
